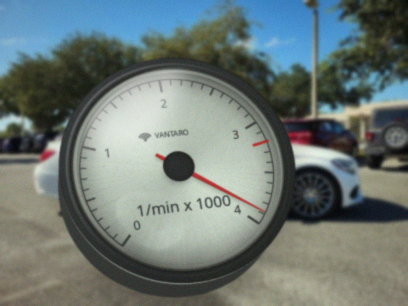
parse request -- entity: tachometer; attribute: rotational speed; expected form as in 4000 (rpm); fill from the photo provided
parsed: 3900 (rpm)
